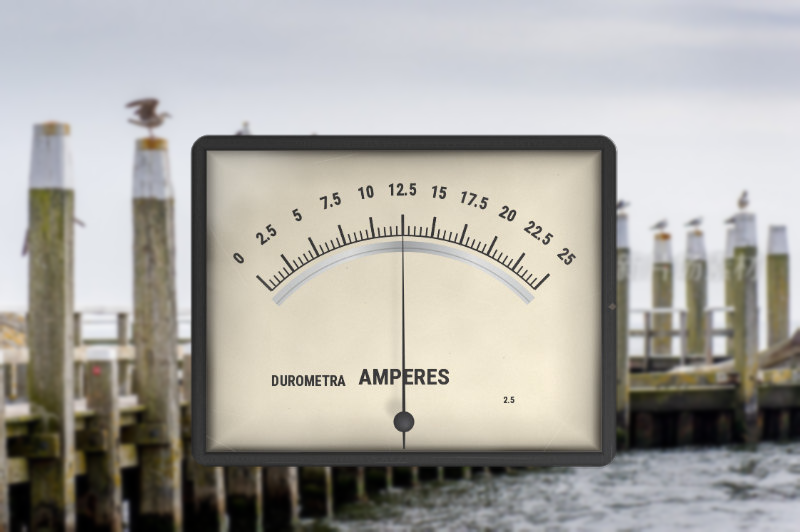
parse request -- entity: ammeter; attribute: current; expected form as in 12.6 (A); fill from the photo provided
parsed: 12.5 (A)
